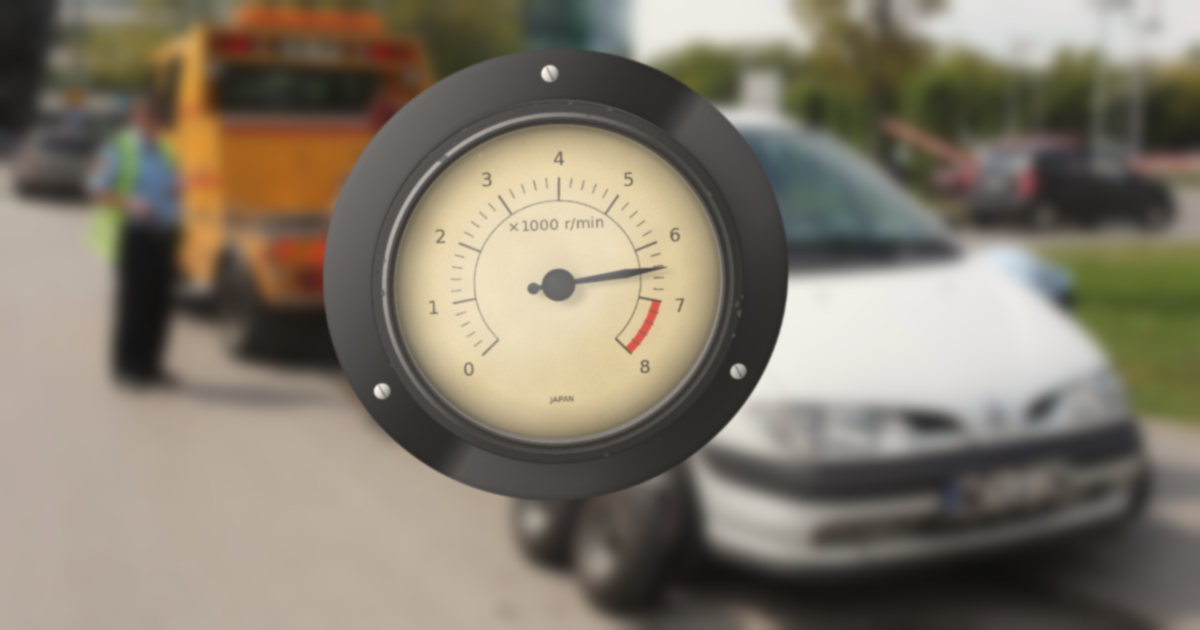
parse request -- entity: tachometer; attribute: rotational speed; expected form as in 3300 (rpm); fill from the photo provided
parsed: 6400 (rpm)
